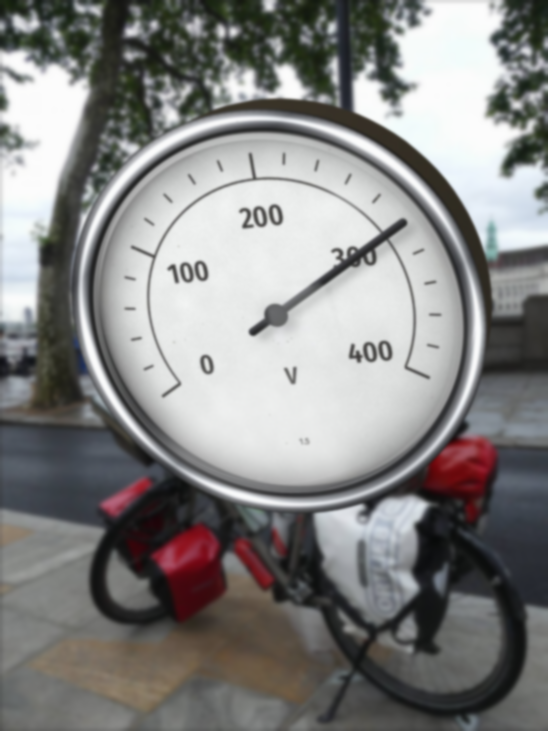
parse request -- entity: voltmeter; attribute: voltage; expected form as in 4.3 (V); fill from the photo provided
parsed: 300 (V)
